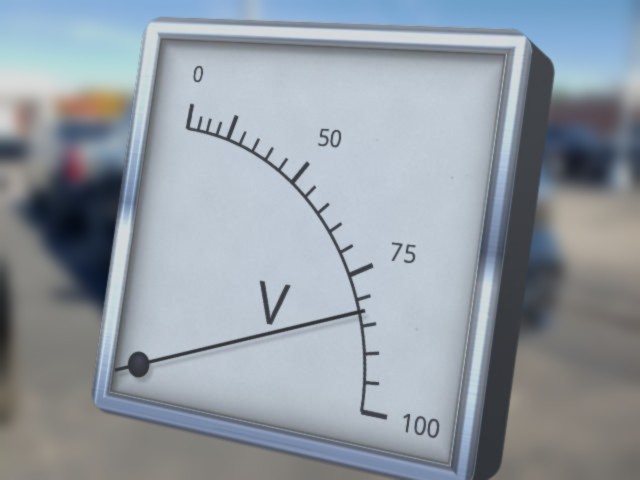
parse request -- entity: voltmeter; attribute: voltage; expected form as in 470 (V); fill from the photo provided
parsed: 82.5 (V)
